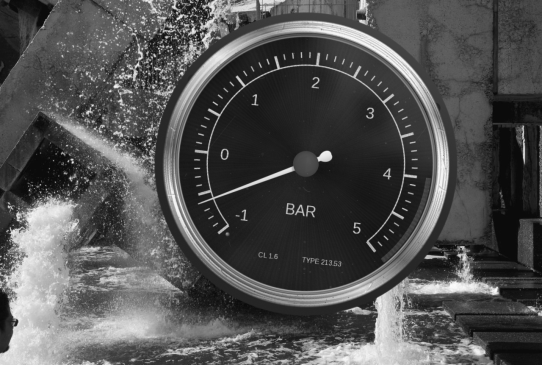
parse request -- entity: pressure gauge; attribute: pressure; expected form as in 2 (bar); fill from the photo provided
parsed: -0.6 (bar)
